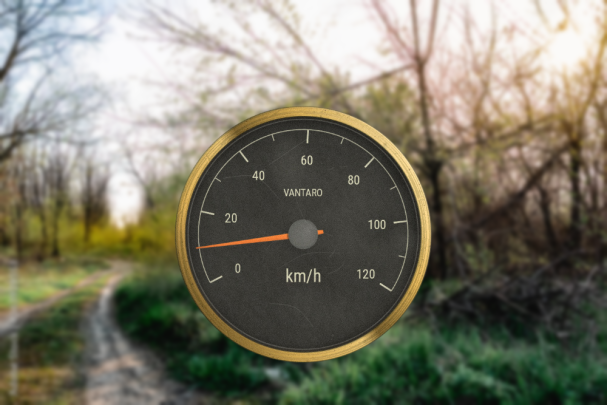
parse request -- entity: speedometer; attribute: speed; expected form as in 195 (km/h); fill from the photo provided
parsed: 10 (km/h)
